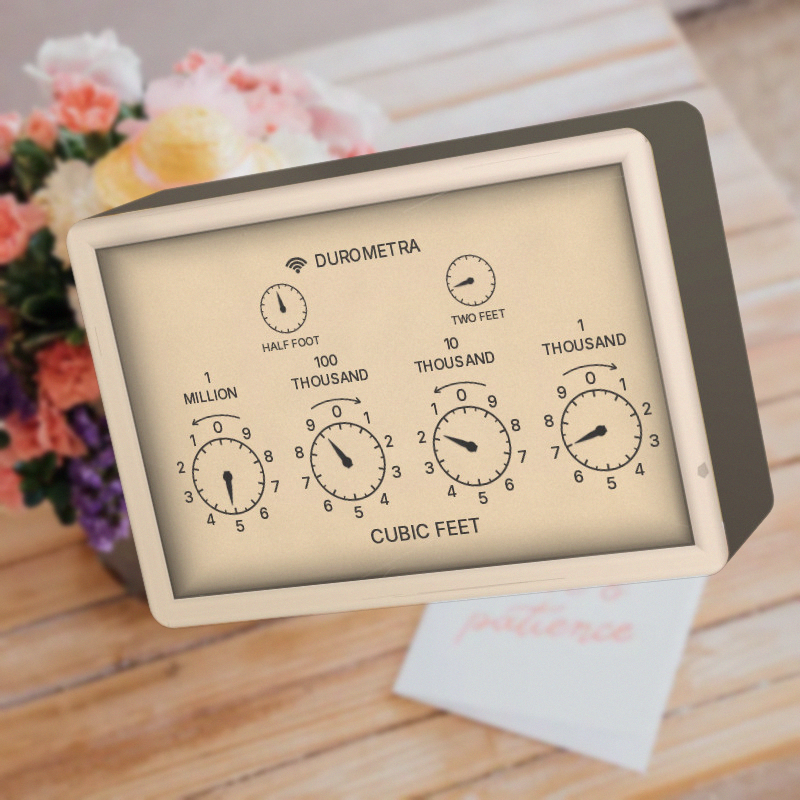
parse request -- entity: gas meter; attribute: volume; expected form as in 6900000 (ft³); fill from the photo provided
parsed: 491700 (ft³)
